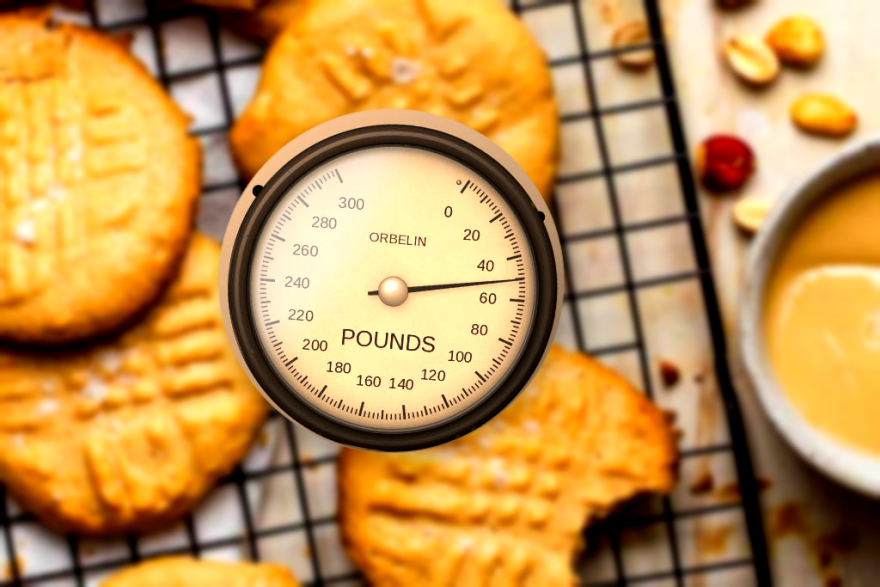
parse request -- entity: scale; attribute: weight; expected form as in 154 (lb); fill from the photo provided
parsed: 50 (lb)
